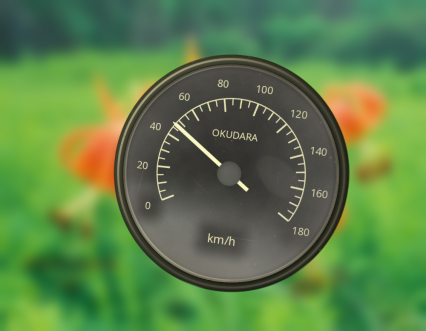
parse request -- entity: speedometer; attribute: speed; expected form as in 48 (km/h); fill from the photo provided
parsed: 47.5 (km/h)
